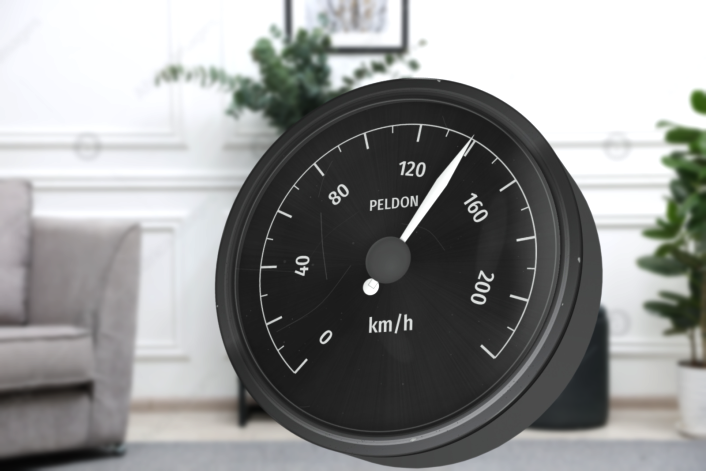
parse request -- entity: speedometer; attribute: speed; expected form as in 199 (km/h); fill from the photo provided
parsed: 140 (km/h)
